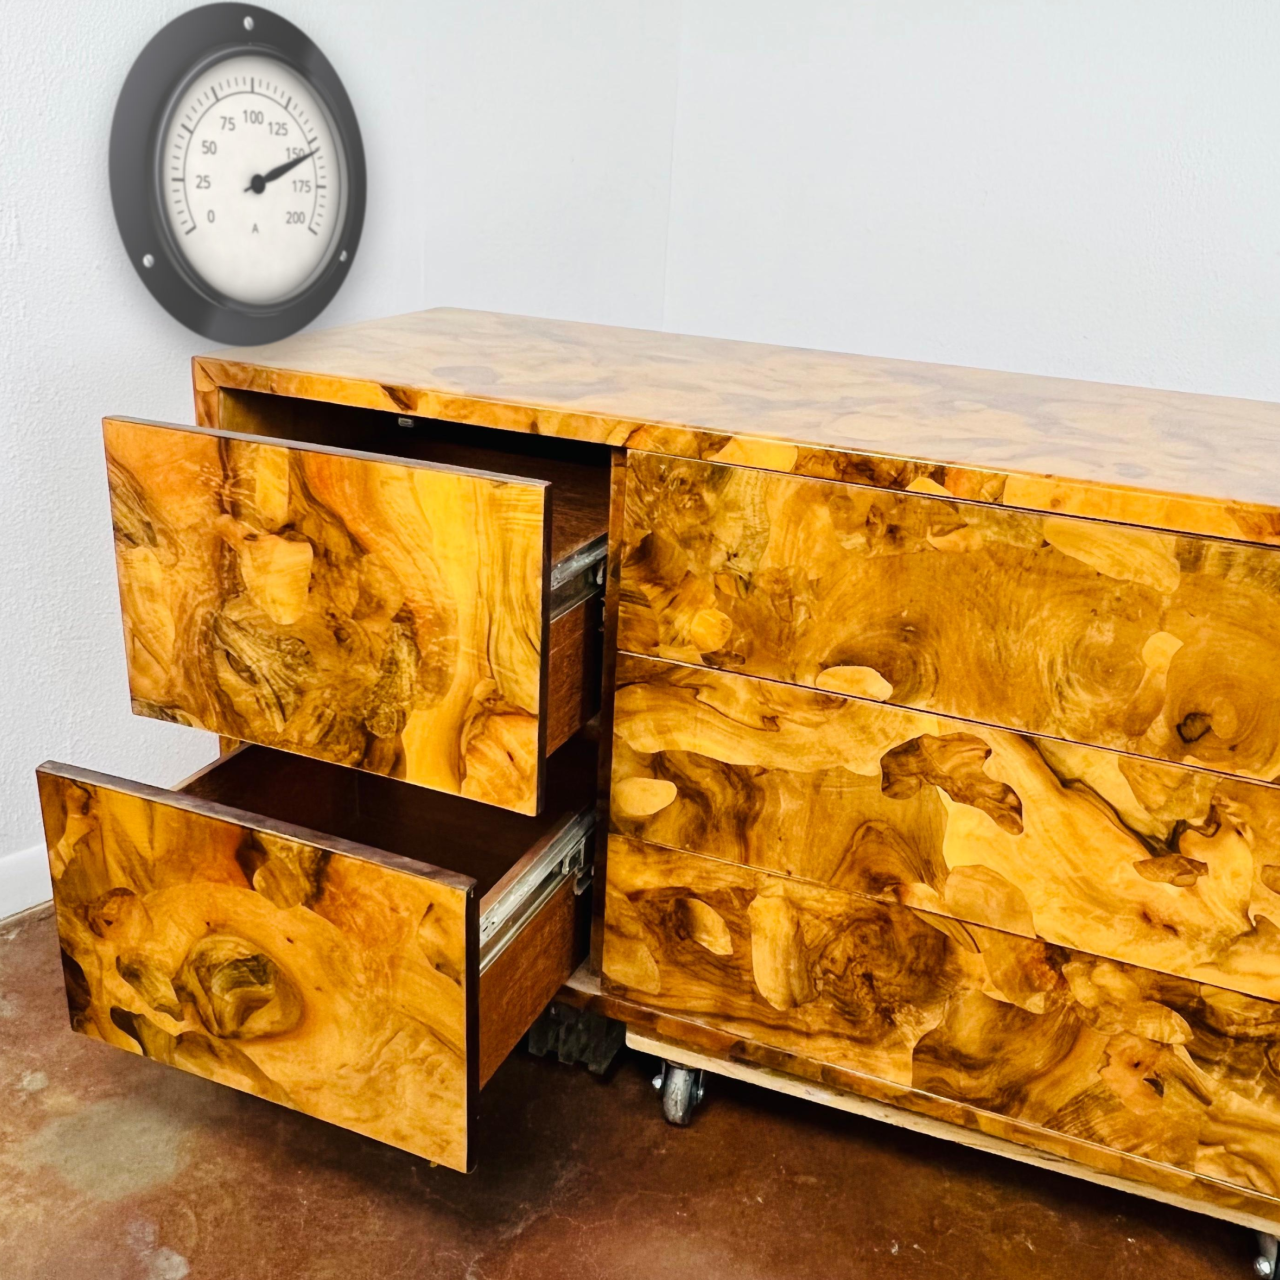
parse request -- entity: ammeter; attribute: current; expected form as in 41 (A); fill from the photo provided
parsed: 155 (A)
